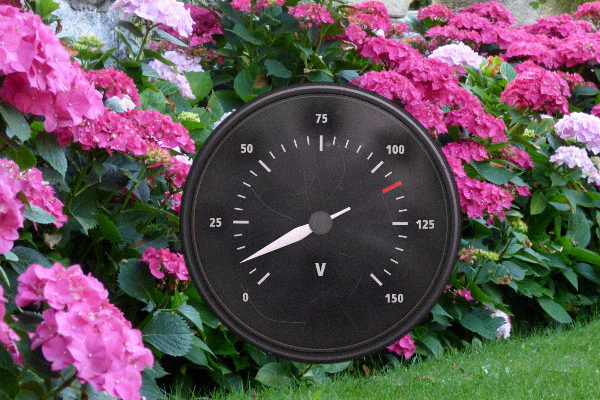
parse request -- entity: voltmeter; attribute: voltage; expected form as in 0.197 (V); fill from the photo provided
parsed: 10 (V)
